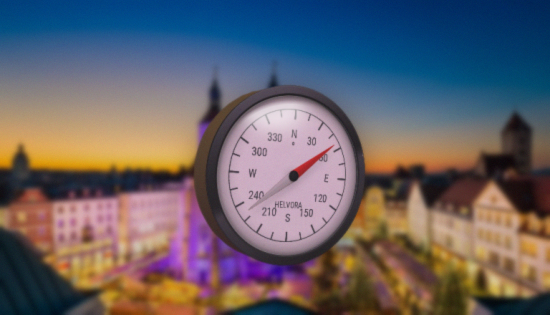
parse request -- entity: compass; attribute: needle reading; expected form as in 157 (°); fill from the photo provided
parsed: 52.5 (°)
